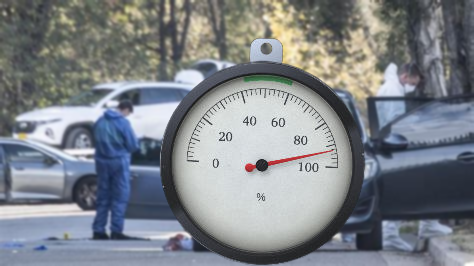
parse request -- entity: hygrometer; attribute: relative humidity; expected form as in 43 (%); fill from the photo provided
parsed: 92 (%)
